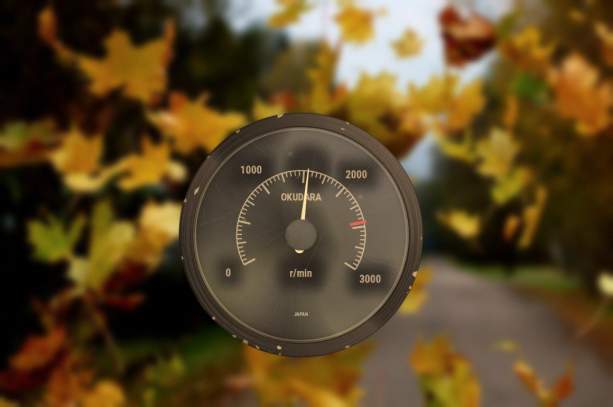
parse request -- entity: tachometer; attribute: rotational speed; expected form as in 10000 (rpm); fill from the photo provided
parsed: 1550 (rpm)
